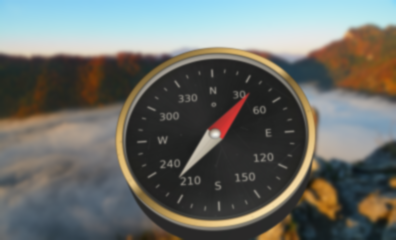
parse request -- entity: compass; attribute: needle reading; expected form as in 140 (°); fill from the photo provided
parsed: 40 (°)
